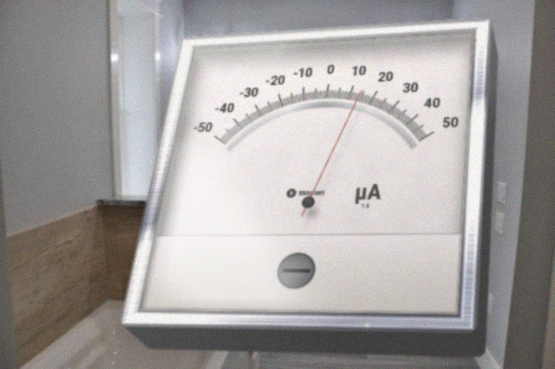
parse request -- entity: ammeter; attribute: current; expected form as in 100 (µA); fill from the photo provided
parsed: 15 (µA)
